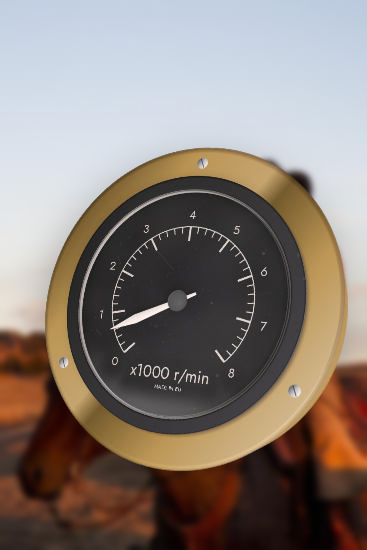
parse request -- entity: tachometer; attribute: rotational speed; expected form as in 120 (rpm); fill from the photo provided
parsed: 600 (rpm)
